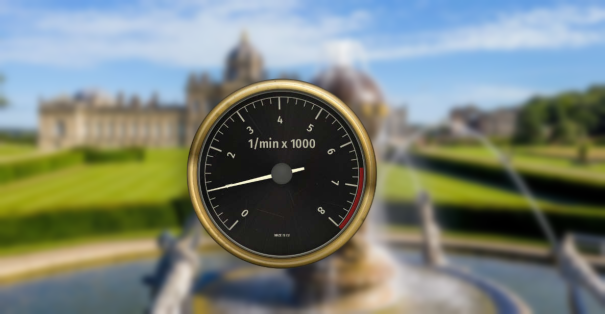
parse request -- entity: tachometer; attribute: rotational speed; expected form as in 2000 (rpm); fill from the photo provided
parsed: 1000 (rpm)
